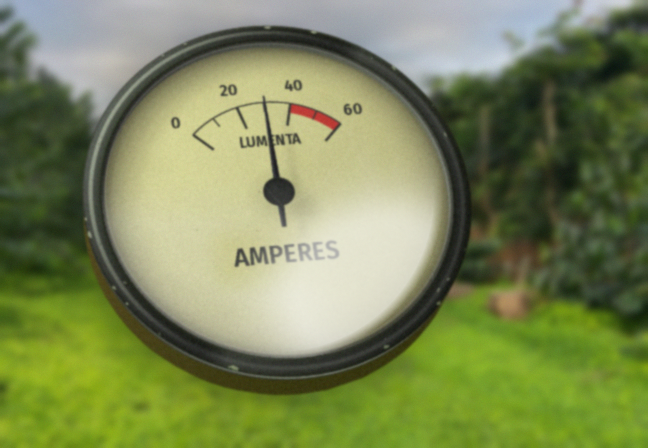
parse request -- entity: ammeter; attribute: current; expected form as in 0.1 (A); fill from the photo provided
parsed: 30 (A)
